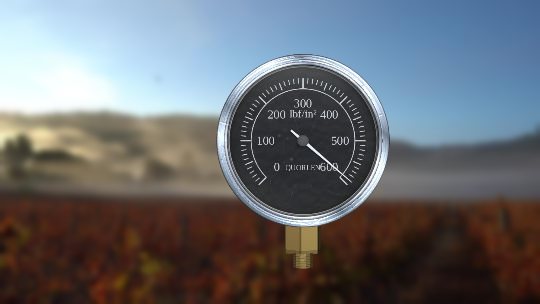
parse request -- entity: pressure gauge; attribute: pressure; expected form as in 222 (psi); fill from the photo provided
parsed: 590 (psi)
